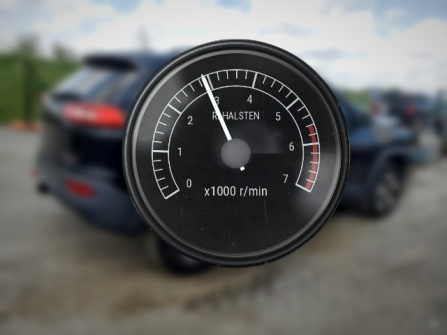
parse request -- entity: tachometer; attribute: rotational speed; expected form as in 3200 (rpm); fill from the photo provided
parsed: 2900 (rpm)
